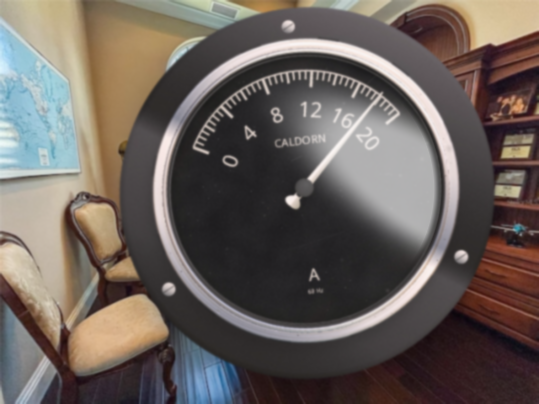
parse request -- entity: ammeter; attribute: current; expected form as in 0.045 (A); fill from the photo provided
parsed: 18 (A)
